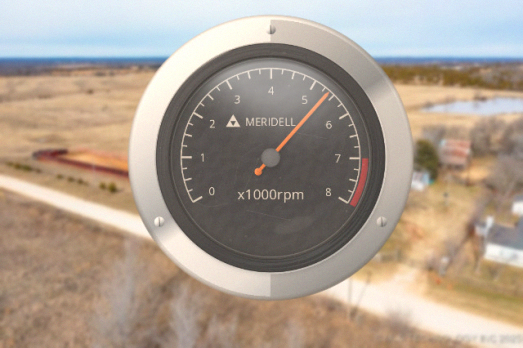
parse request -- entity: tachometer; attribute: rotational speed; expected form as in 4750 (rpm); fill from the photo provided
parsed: 5375 (rpm)
